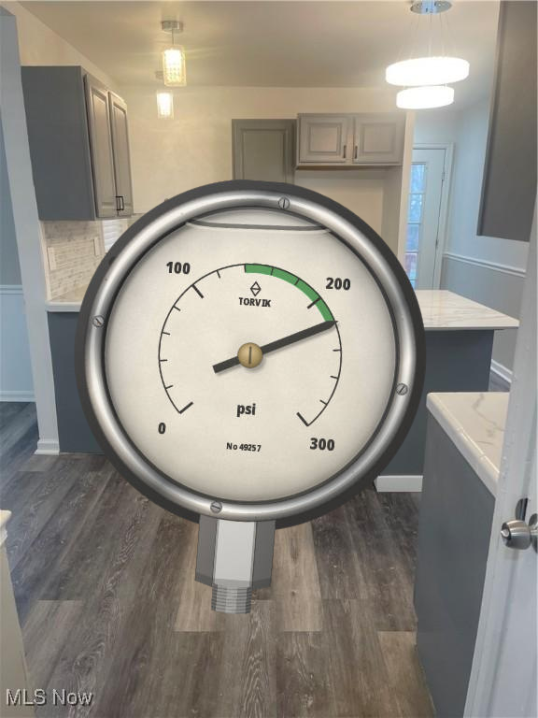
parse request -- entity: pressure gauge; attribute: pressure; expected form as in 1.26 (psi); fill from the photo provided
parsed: 220 (psi)
